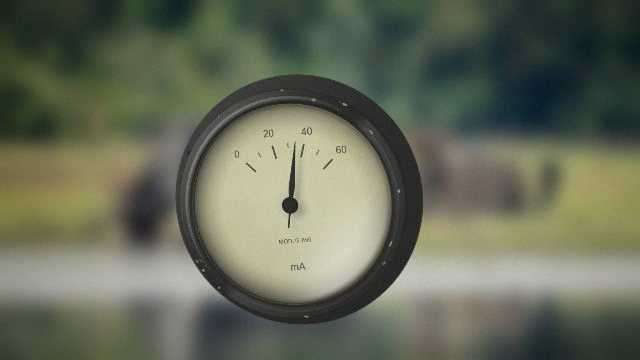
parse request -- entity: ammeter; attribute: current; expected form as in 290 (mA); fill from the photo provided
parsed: 35 (mA)
